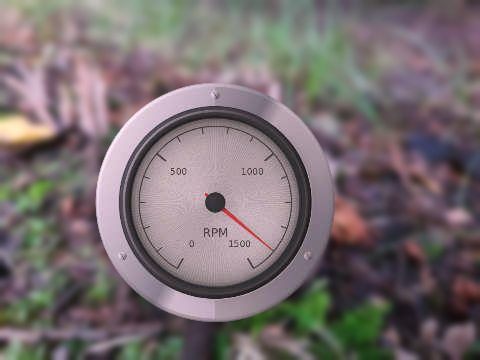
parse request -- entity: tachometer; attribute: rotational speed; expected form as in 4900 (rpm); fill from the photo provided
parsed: 1400 (rpm)
